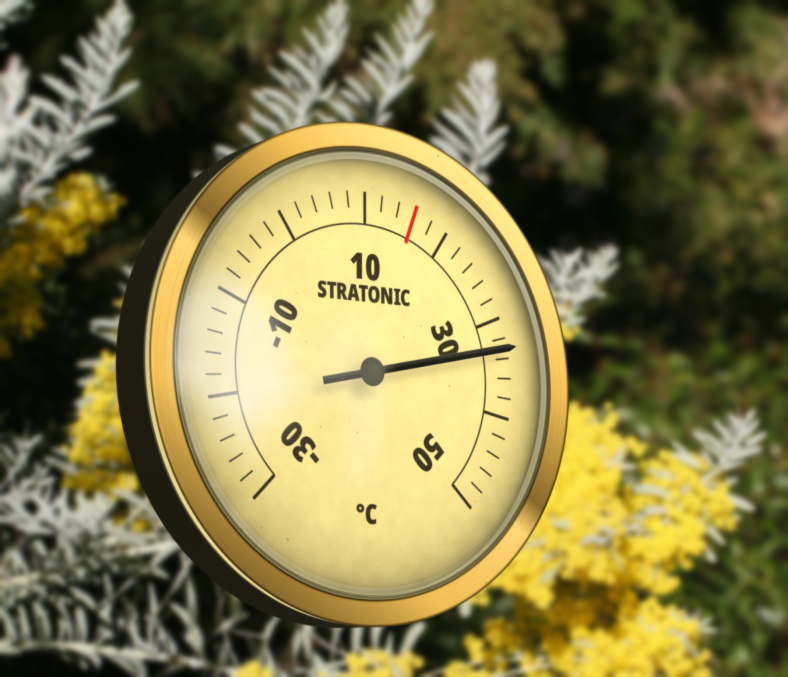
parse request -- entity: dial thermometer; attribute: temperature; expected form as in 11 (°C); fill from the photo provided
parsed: 33 (°C)
